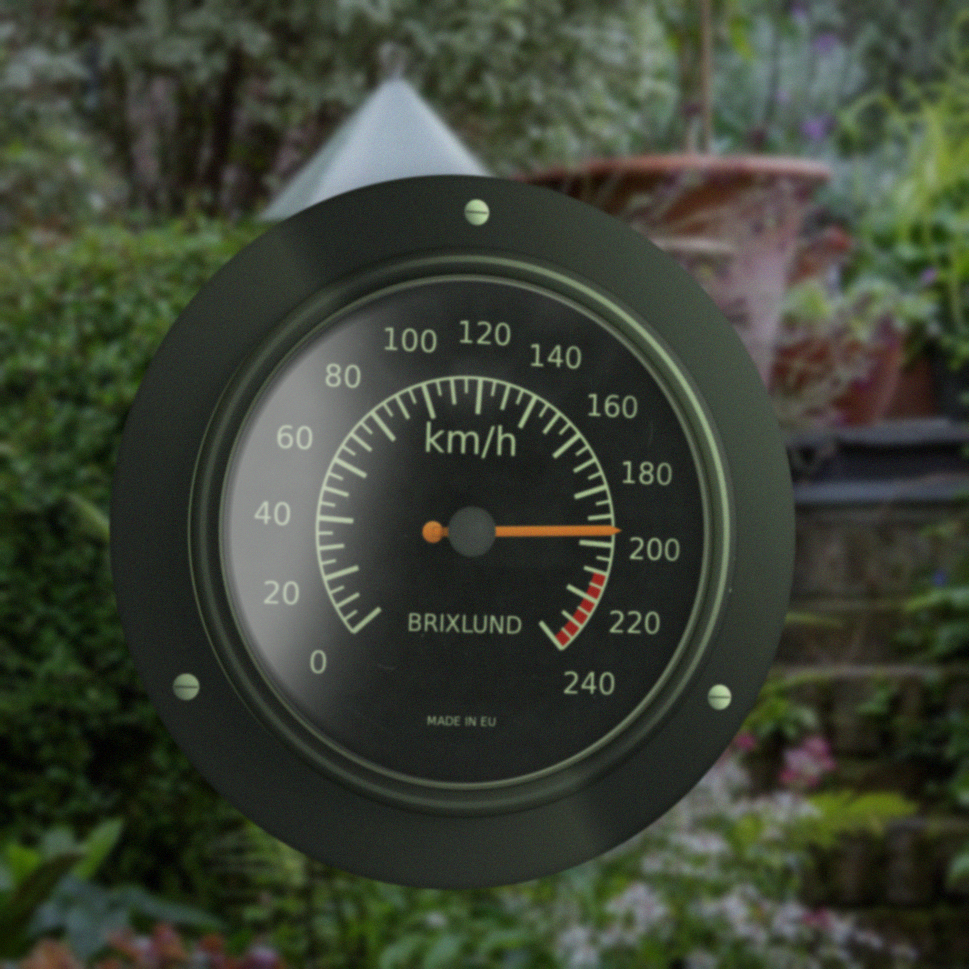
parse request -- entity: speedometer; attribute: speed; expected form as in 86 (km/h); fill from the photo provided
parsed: 195 (km/h)
